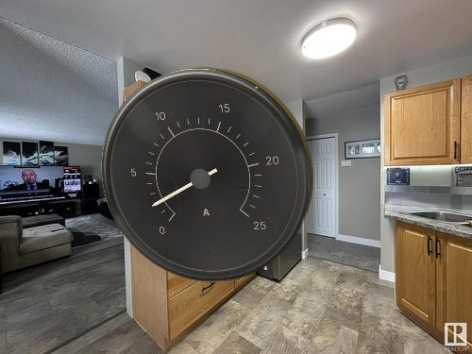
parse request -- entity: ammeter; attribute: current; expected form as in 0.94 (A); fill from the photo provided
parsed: 2 (A)
